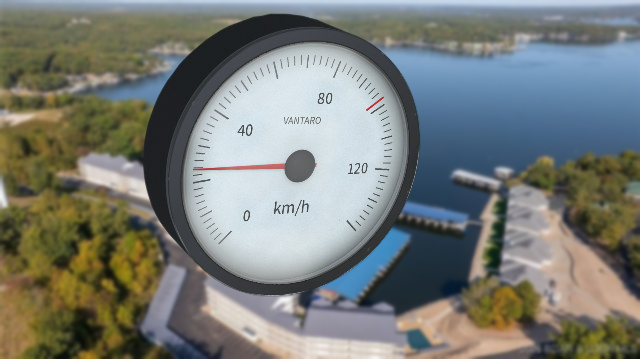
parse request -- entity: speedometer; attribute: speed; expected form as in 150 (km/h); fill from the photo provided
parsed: 24 (km/h)
